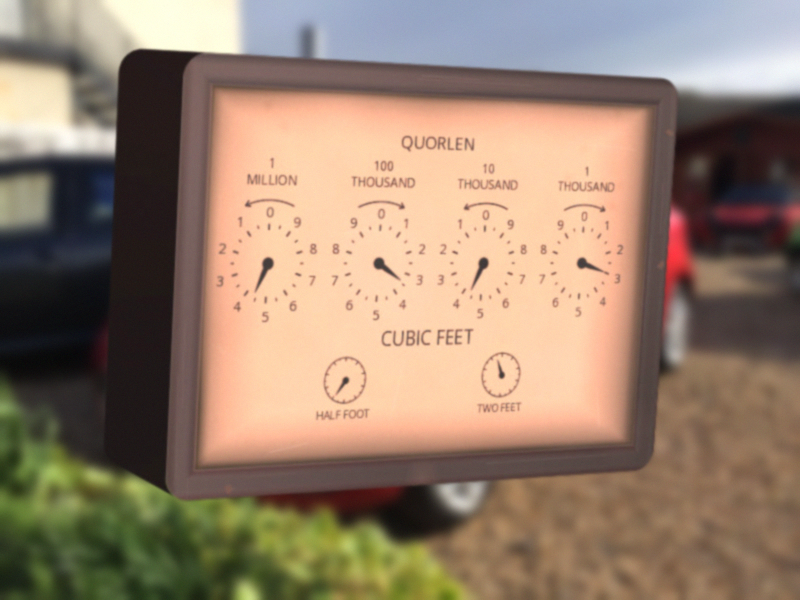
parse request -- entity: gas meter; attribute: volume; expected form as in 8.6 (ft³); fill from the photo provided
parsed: 434300 (ft³)
